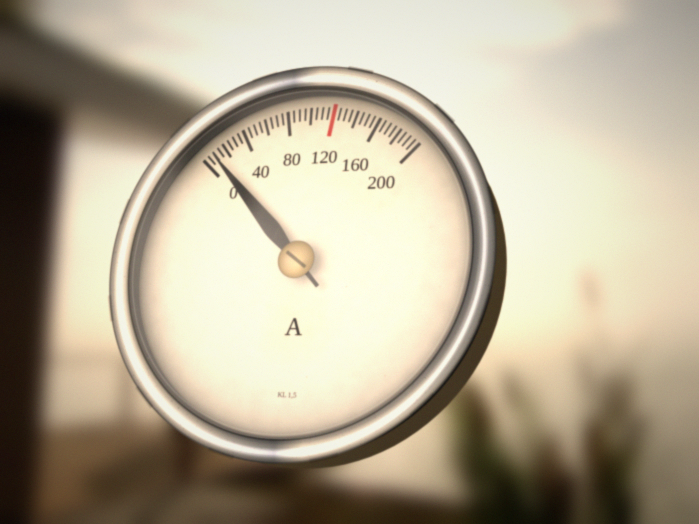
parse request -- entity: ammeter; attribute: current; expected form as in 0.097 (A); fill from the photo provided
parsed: 10 (A)
